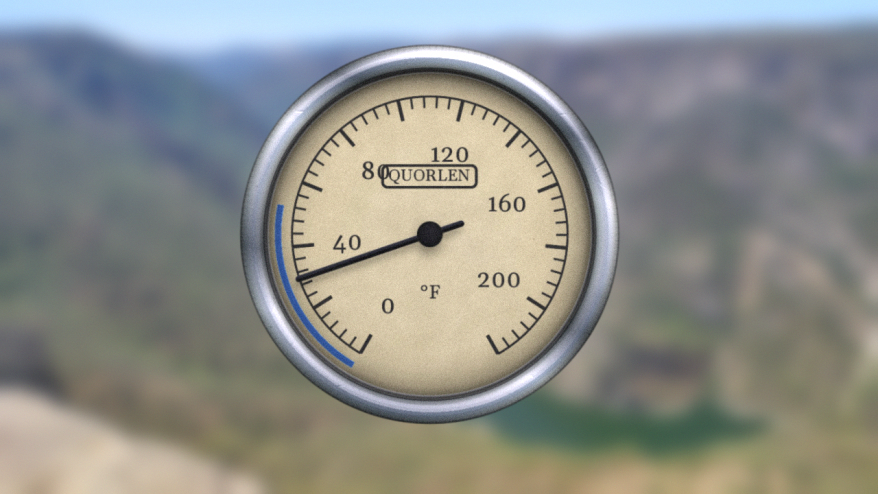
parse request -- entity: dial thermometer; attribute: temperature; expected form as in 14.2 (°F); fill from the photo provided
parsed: 30 (°F)
